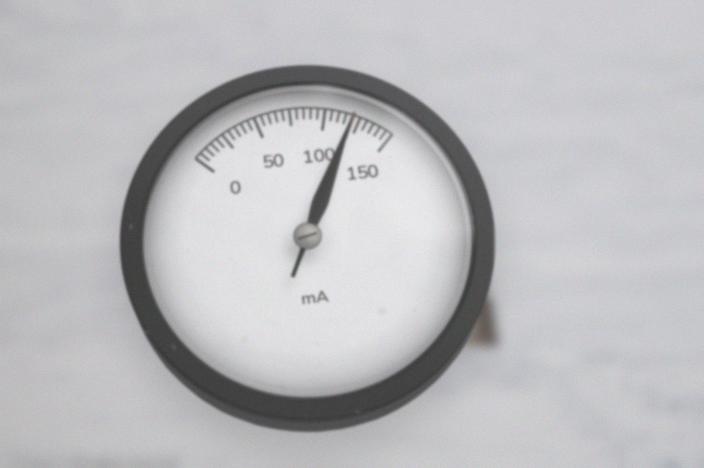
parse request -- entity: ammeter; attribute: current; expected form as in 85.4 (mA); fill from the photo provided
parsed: 120 (mA)
